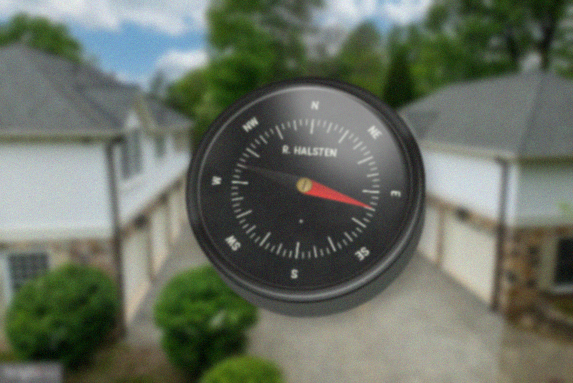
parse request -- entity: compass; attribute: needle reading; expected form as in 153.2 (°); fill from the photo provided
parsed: 105 (°)
